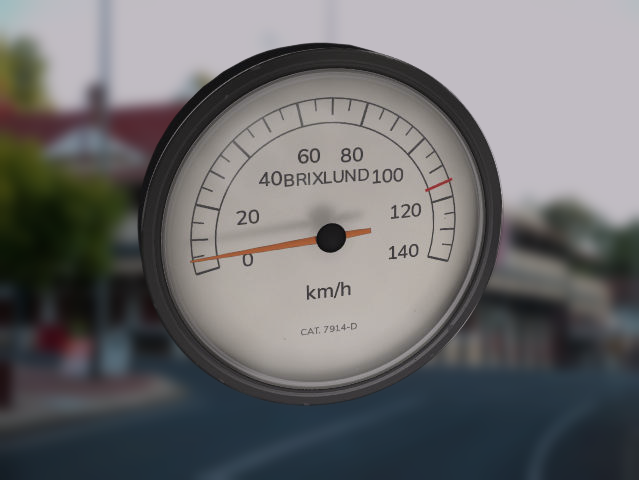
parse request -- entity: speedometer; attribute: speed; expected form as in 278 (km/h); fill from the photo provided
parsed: 5 (km/h)
